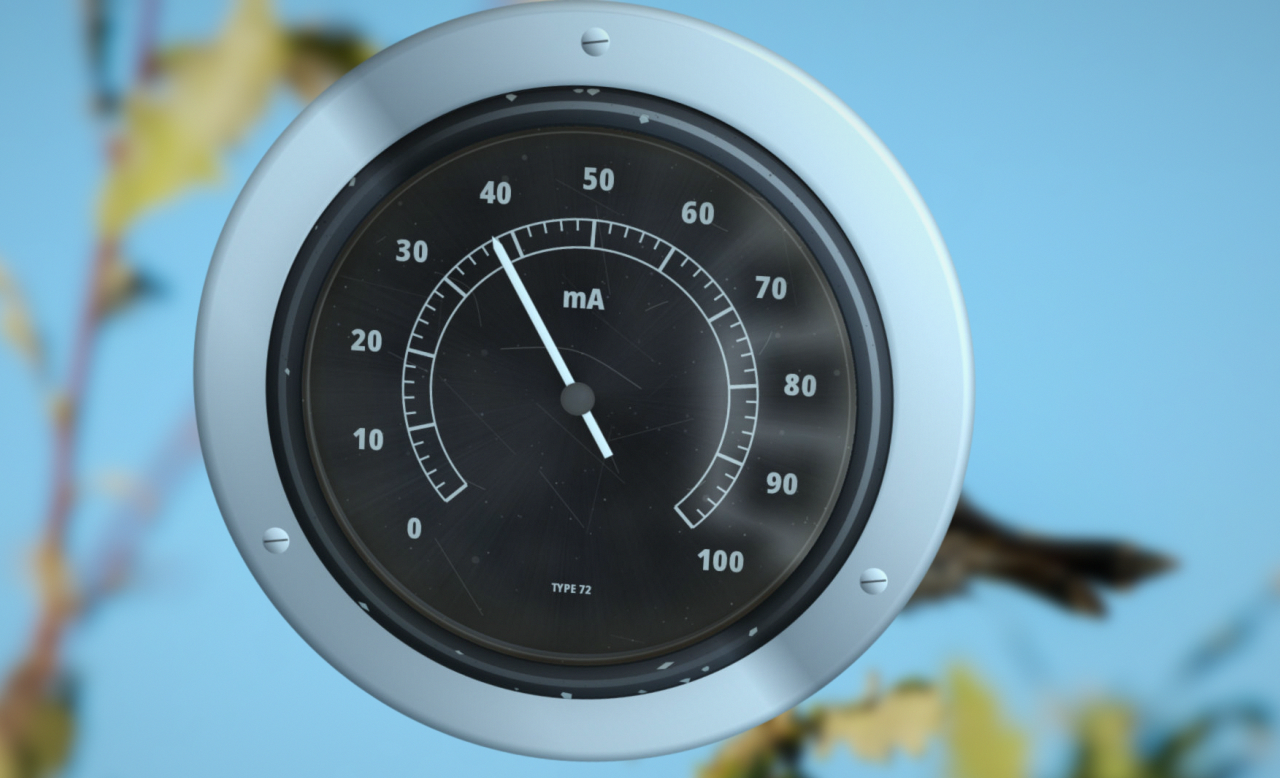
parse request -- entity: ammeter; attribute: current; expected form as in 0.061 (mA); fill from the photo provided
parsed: 38 (mA)
